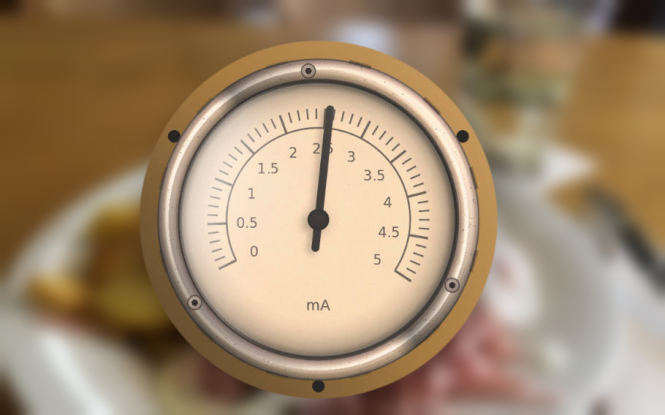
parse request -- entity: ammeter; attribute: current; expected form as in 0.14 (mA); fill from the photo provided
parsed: 2.55 (mA)
